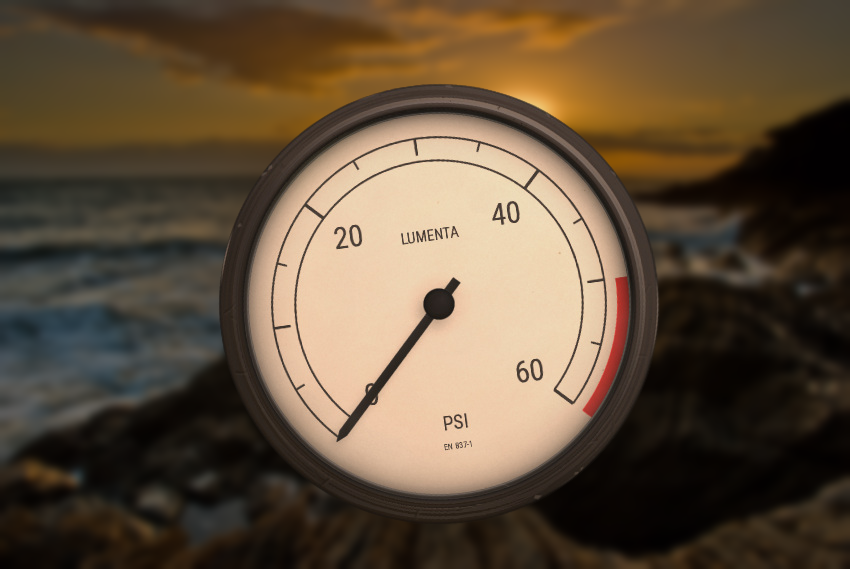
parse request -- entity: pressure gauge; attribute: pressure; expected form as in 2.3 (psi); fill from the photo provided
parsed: 0 (psi)
